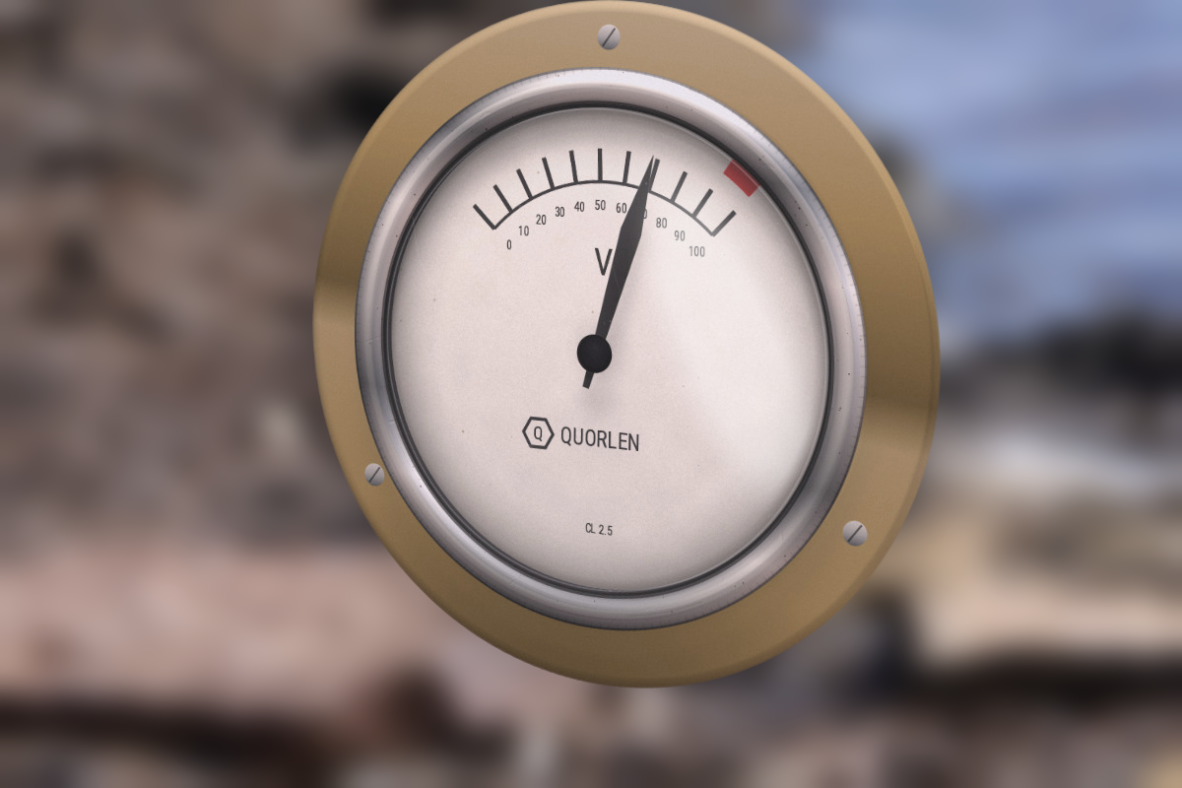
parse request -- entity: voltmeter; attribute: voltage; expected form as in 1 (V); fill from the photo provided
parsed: 70 (V)
